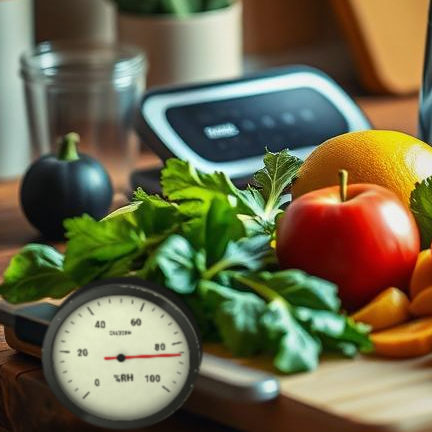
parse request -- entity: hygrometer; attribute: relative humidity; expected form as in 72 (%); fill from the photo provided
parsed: 84 (%)
